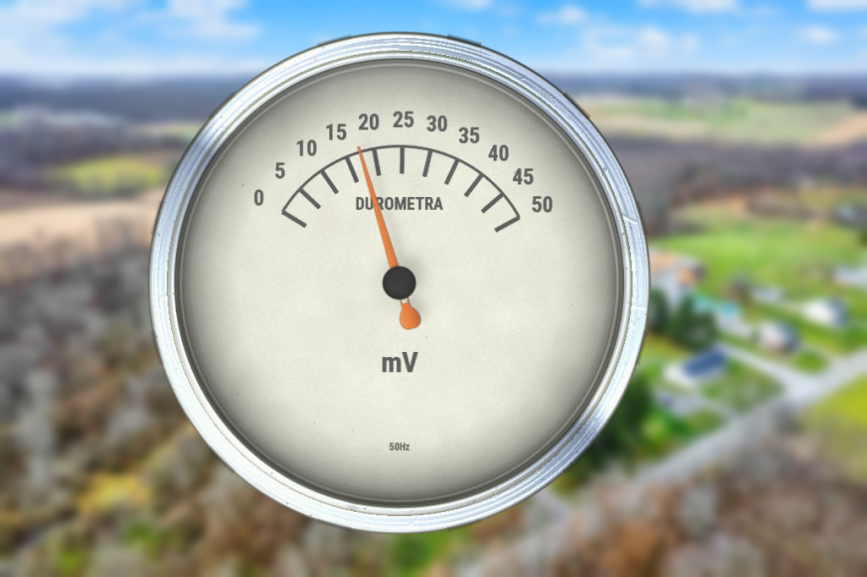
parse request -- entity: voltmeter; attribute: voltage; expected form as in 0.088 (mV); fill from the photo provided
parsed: 17.5 (mV)
